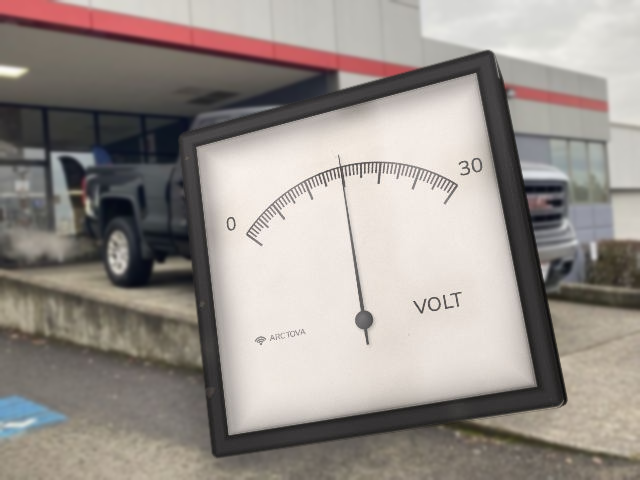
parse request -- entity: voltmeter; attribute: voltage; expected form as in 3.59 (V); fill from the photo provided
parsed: 15 (V)
